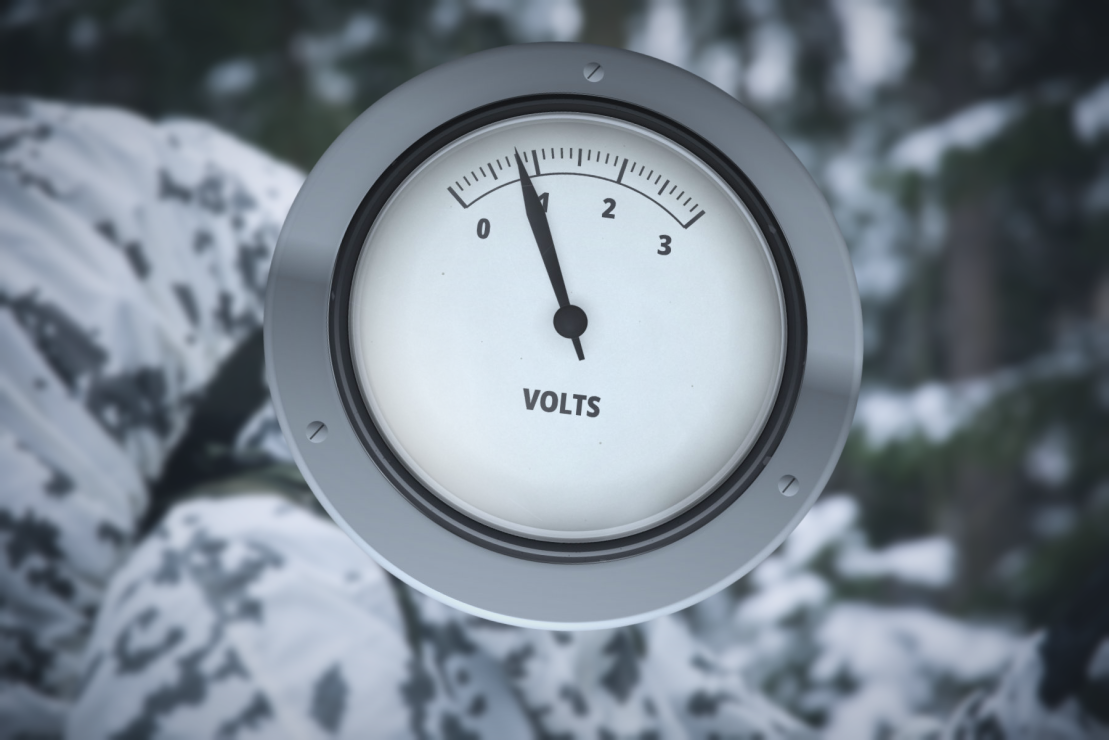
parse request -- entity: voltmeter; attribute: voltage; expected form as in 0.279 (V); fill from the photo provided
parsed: 0.8 (V)
